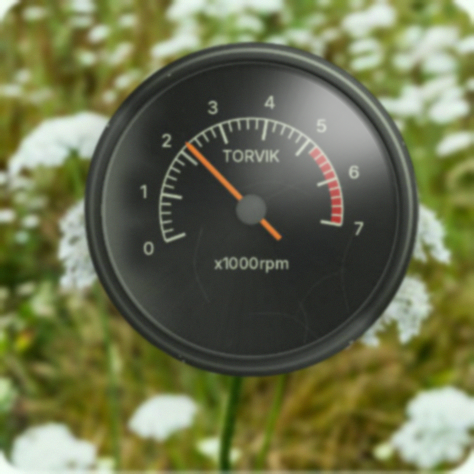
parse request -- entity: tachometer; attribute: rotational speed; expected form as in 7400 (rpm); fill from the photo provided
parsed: 2200 (rpm)
